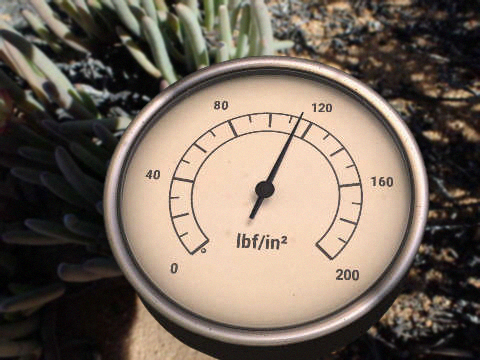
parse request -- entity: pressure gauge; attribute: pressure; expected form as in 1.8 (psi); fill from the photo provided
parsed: 115 (psi)
